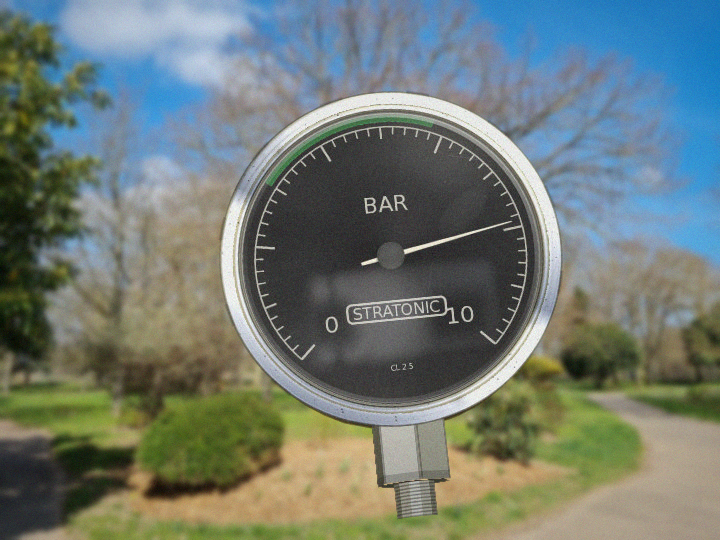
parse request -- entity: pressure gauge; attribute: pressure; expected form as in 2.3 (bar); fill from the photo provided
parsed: 7.9 (bar)
